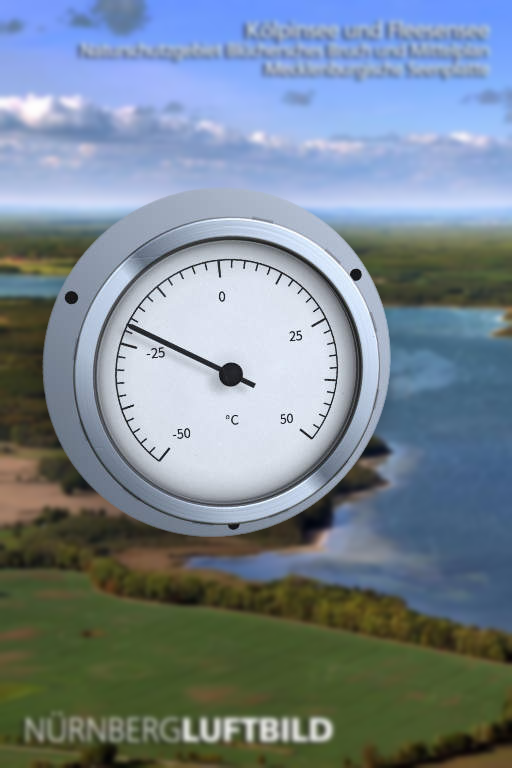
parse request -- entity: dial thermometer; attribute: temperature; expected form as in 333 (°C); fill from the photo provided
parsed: -21.25 (°C)
